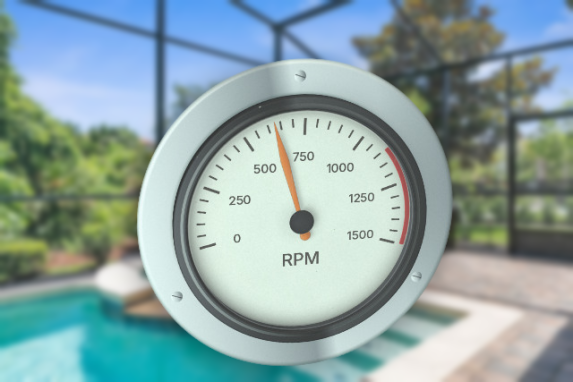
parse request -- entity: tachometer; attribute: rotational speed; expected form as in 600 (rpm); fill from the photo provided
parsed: 625 (rpm)
